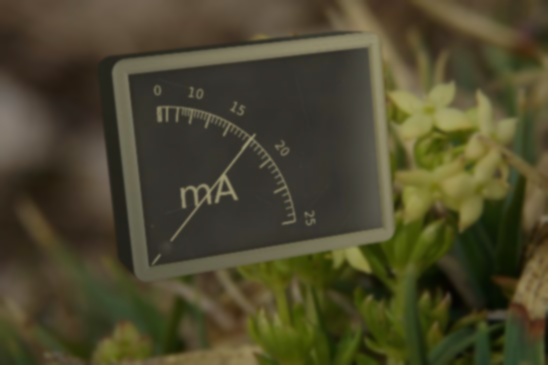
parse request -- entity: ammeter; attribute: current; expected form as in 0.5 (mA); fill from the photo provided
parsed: 17.5 (mA)
